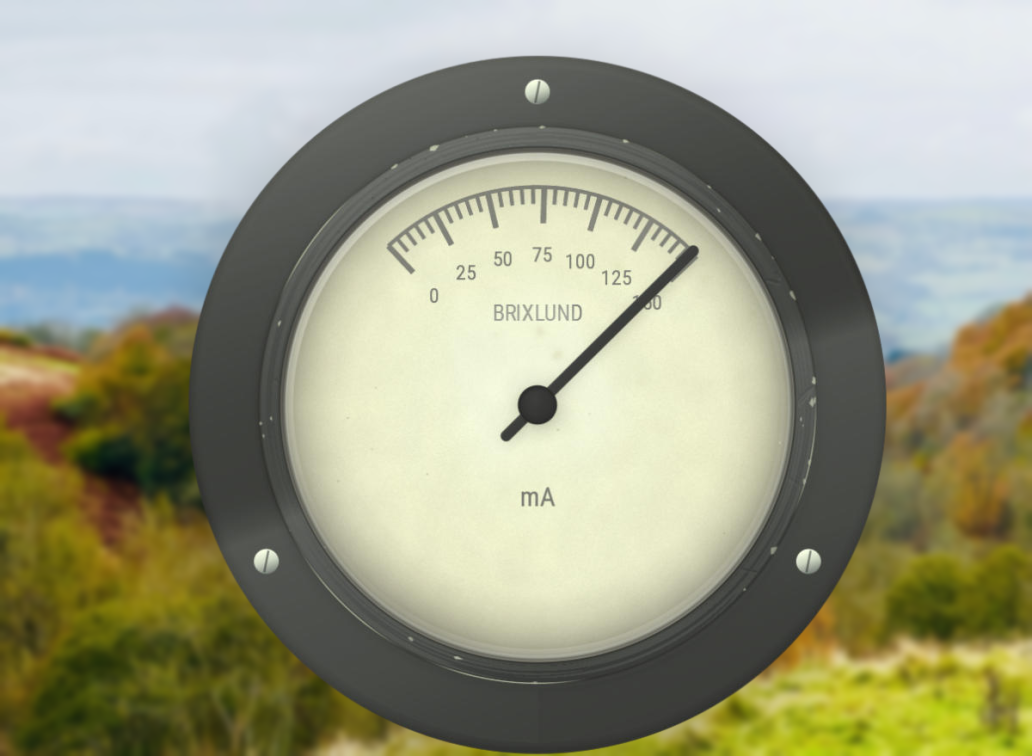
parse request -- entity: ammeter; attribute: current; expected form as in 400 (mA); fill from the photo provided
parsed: 147.5 (mA)
